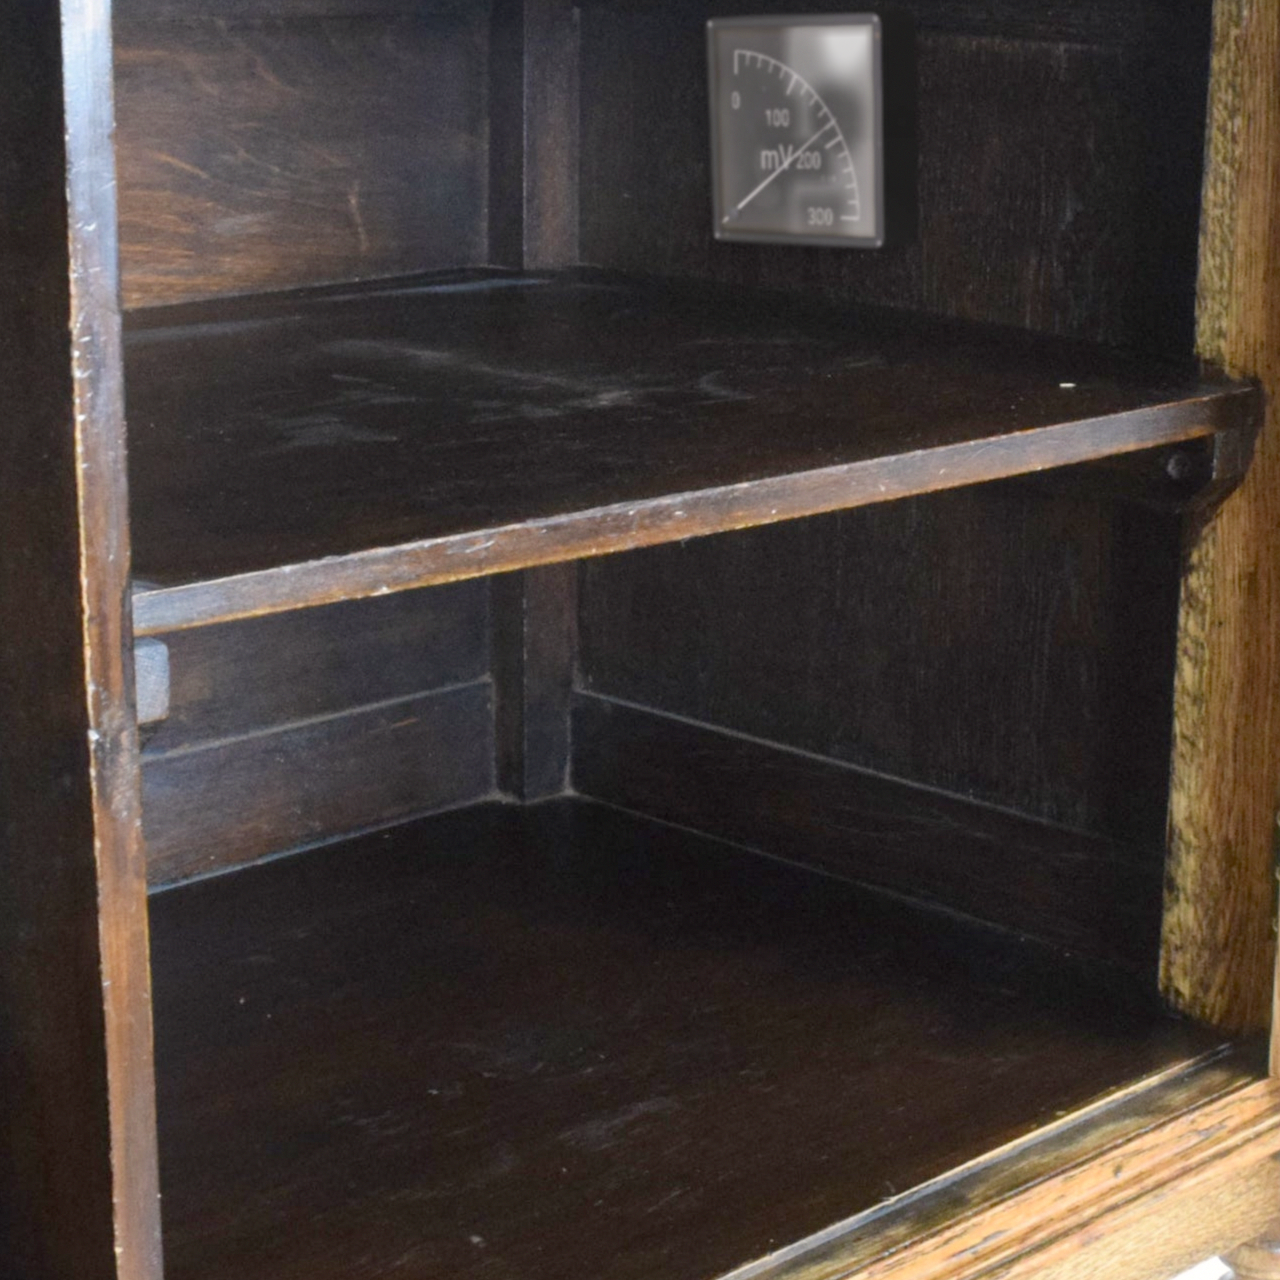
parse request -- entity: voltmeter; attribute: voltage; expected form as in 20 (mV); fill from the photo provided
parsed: 180 (mV)
